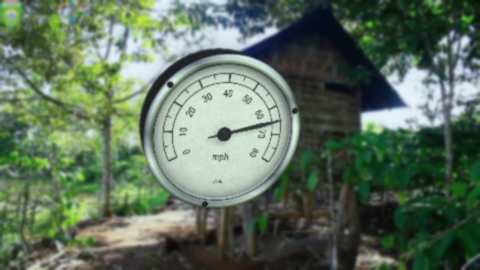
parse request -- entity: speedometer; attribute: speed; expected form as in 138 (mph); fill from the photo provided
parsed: 65 (mph)
